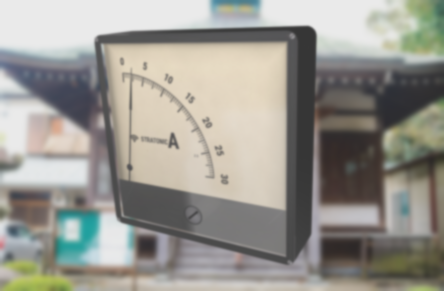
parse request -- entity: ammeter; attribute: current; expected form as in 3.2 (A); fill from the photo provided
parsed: 2.5 (A)
